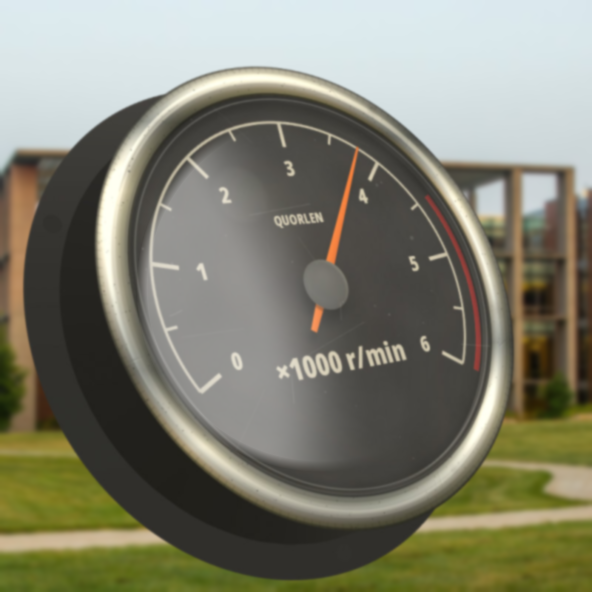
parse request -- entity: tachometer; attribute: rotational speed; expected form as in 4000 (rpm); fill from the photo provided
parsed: 3750 (rpm)
